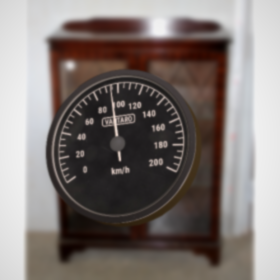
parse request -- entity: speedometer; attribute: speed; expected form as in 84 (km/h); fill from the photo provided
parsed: 95 (km/h)
